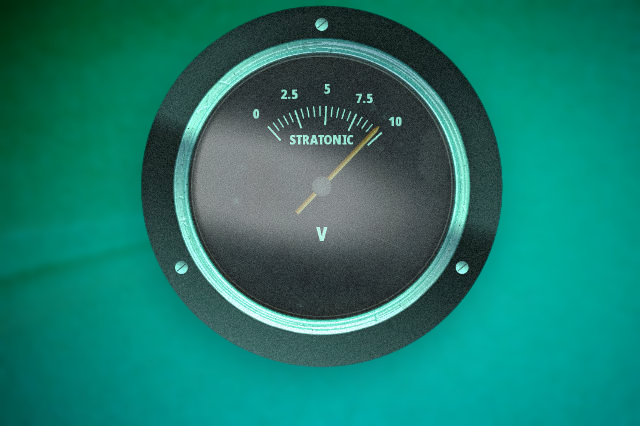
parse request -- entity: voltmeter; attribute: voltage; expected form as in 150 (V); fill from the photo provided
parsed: 9.5 (V)
